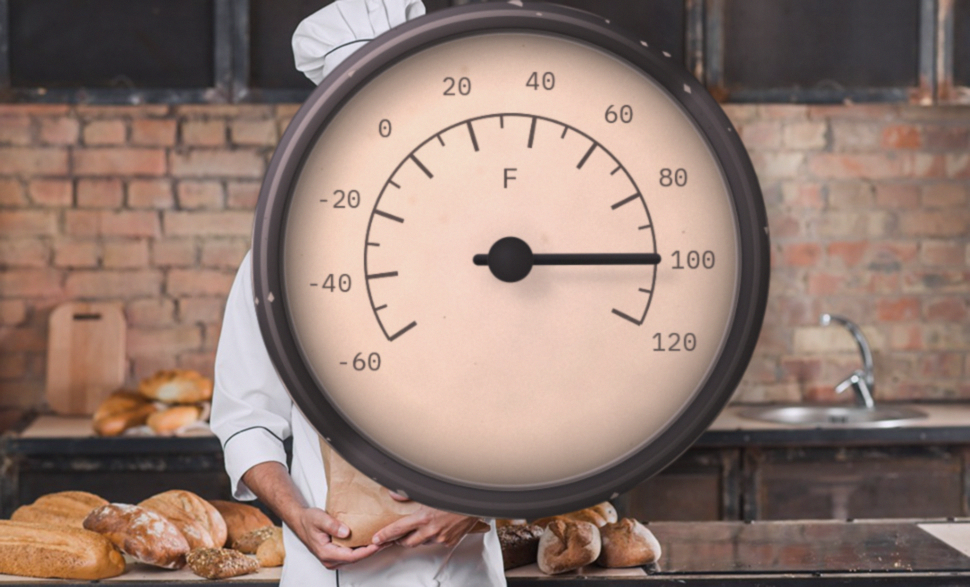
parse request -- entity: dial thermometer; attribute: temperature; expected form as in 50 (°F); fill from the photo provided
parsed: 100 (°F)
